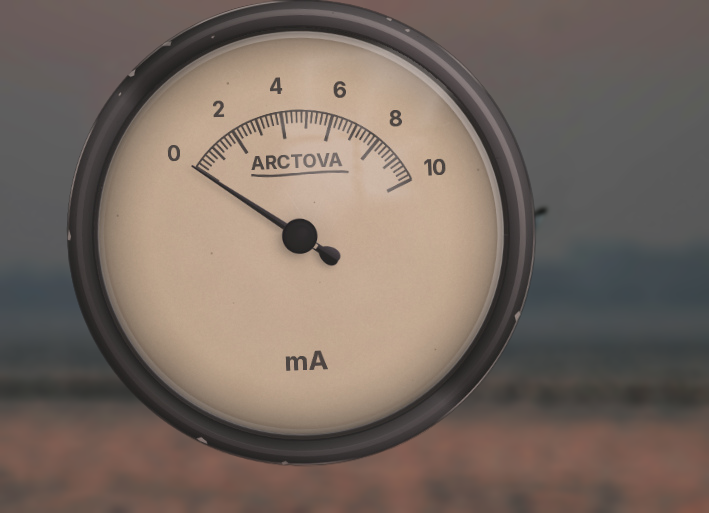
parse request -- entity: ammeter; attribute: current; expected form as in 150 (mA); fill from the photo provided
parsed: 0 (mA)
